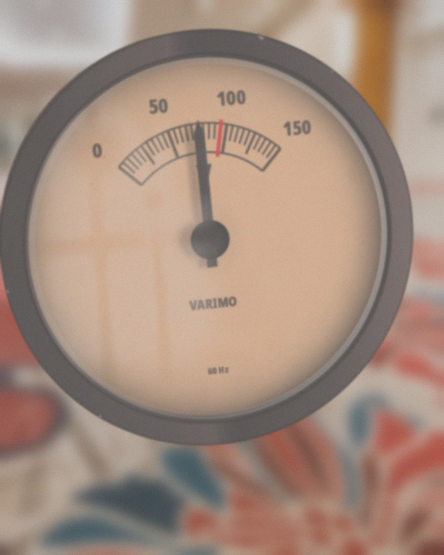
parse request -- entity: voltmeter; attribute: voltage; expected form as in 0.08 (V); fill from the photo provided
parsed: 75 (V)
